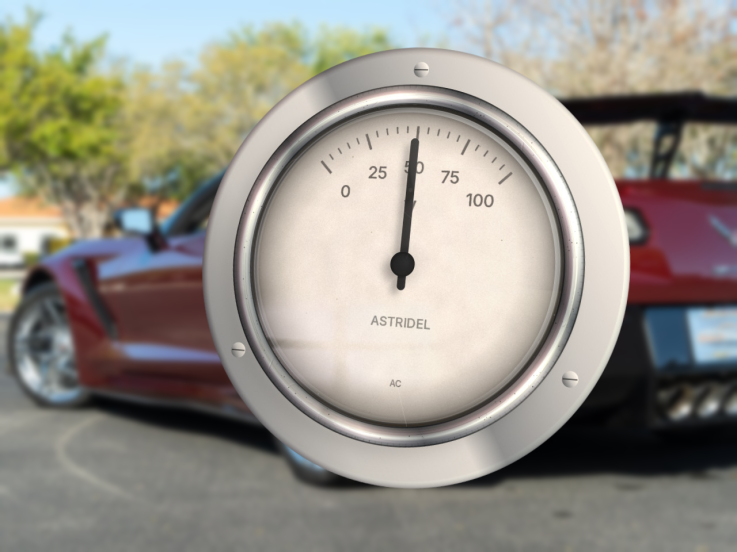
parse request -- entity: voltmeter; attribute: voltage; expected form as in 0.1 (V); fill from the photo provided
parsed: 50 (V)
